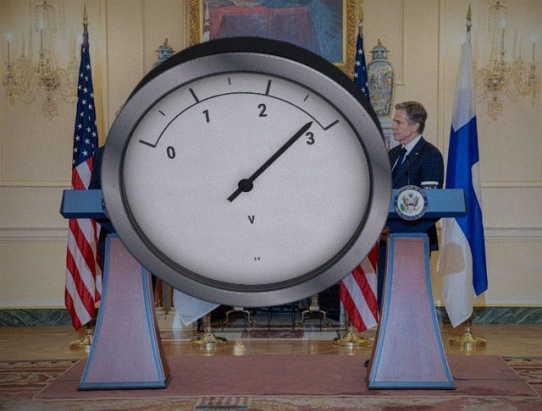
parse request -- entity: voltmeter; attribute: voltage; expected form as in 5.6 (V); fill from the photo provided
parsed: 2.75 (V)
